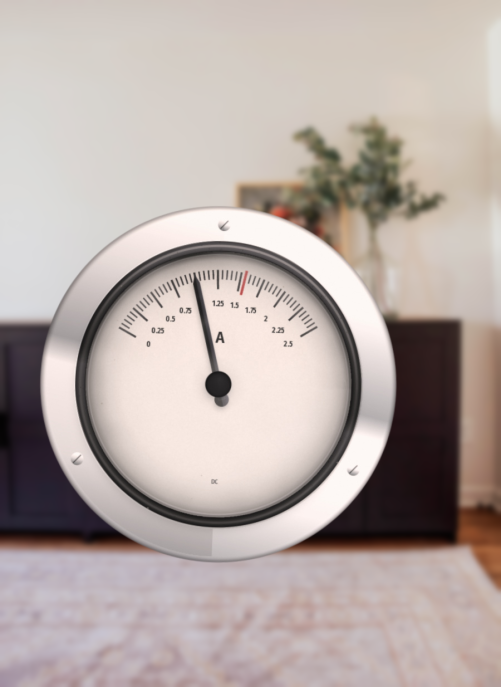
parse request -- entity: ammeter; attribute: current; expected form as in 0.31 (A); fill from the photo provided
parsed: 1 (A)
